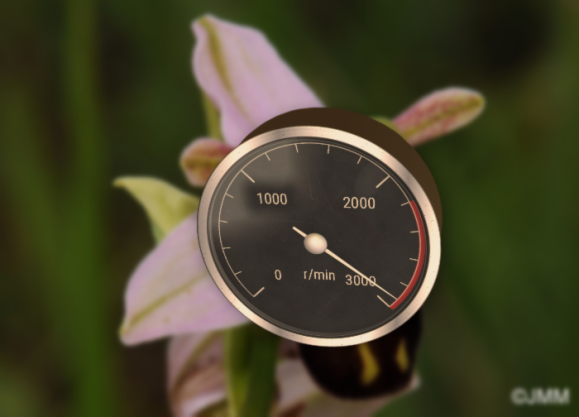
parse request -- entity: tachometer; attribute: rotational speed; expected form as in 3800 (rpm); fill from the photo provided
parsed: 2900 (rpm)
